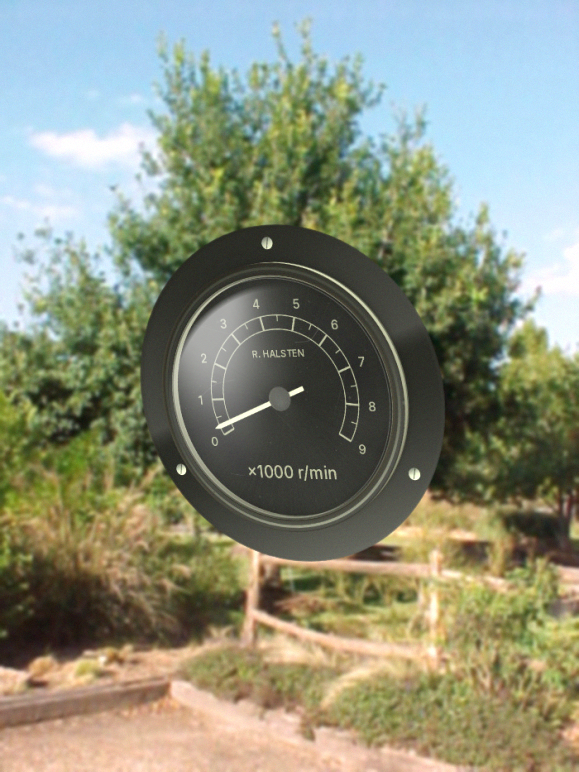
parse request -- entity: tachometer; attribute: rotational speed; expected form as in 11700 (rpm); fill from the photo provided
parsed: 250 (rpm)
